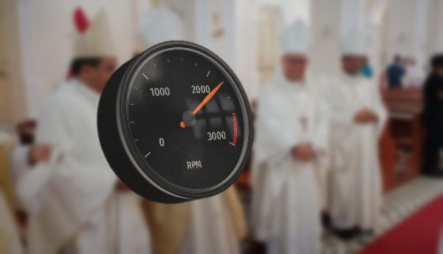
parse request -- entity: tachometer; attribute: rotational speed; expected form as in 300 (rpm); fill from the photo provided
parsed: 2200 (rpm)
